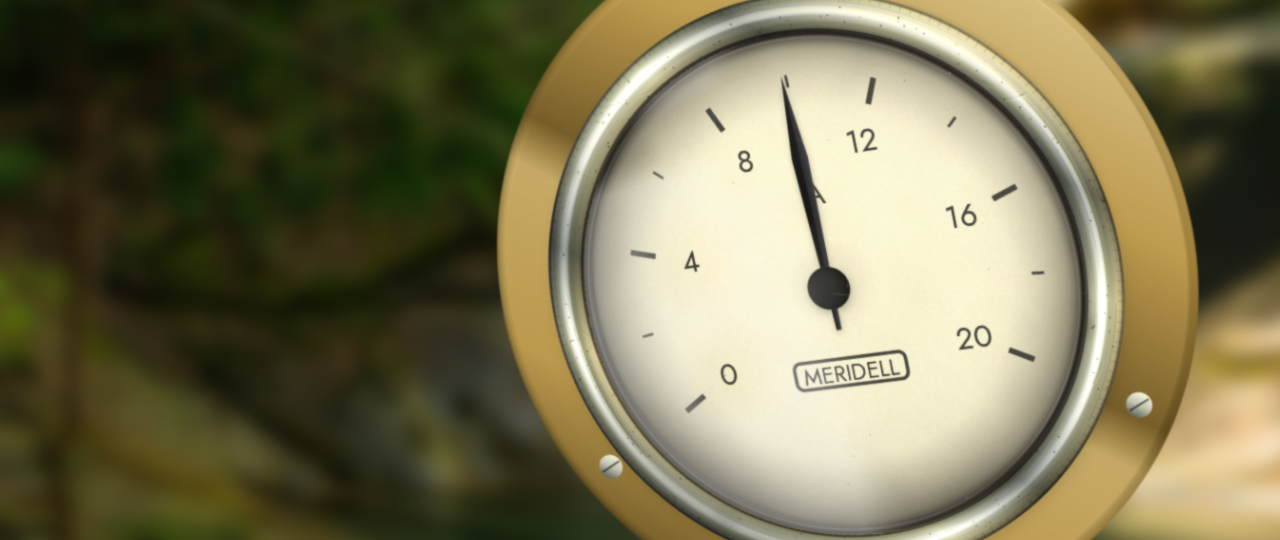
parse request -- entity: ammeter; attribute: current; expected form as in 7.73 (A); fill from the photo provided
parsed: 10 (A)
